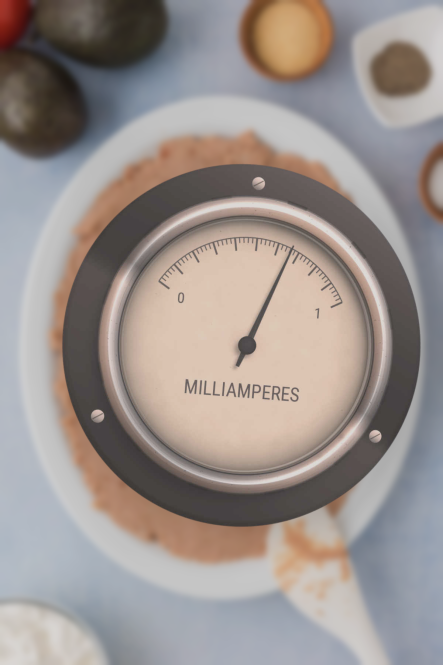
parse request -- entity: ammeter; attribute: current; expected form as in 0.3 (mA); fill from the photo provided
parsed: 0.66 (mA)
